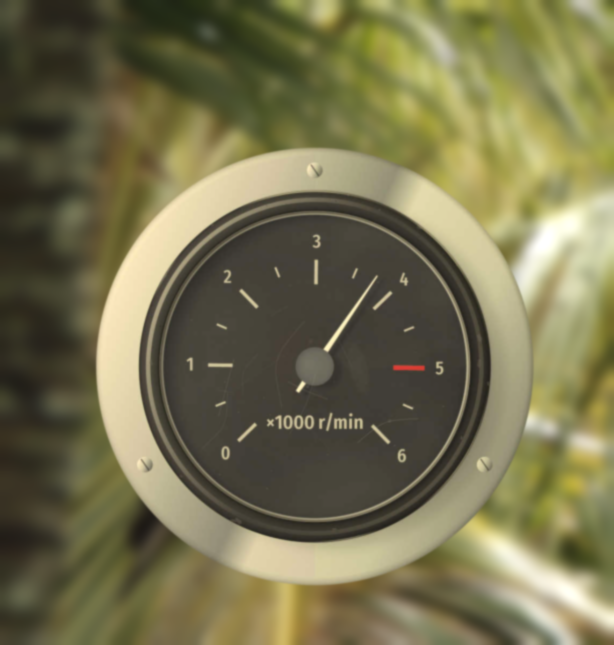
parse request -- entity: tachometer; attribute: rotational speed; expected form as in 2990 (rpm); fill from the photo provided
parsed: 3750 (rpm)
